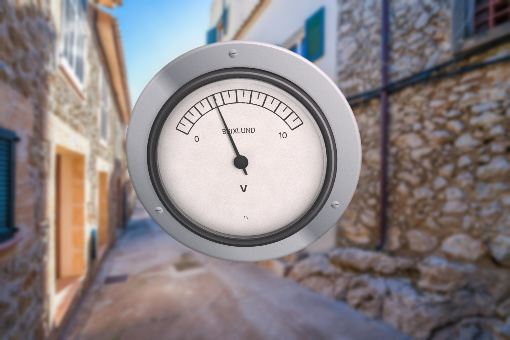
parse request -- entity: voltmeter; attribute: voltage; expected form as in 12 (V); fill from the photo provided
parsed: 3.5 (V)
